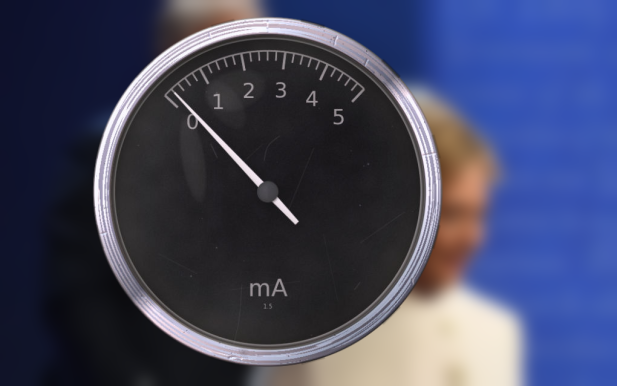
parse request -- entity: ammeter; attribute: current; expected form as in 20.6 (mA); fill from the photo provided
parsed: 0.2 (mA)
